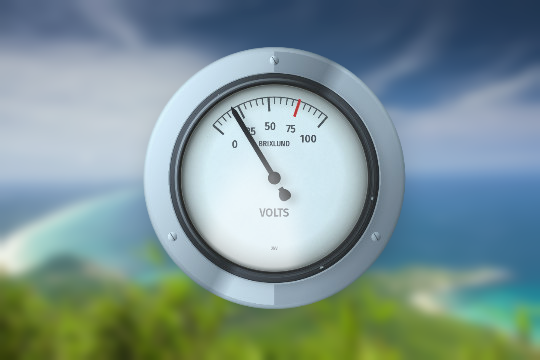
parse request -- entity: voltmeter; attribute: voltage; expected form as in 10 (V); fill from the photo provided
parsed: 20 (V)
